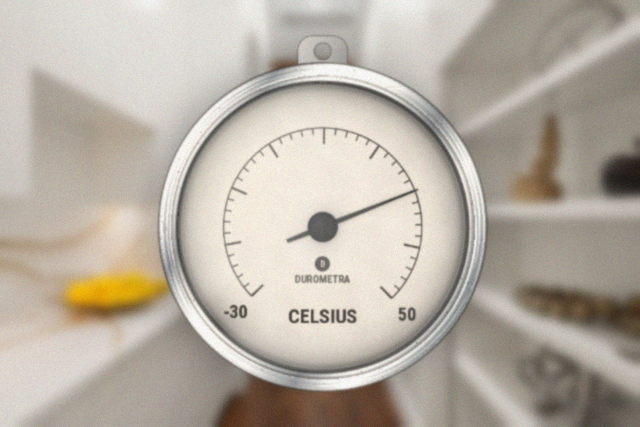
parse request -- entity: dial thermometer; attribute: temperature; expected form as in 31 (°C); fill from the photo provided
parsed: 30 (°C)
